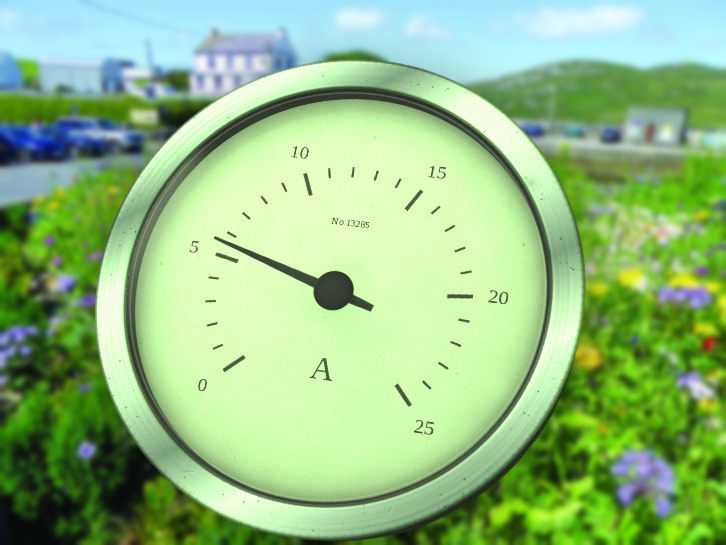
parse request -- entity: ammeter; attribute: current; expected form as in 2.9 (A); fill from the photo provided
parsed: 5.5 (A)
